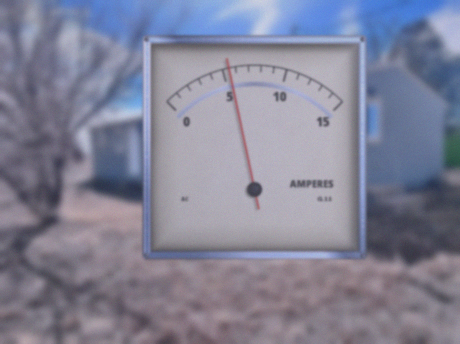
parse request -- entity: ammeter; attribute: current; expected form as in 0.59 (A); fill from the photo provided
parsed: 5.5 (A)
